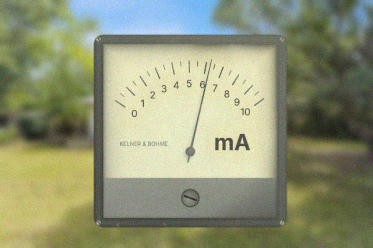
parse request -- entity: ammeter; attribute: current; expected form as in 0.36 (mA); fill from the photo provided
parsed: 6.25 (mA)
